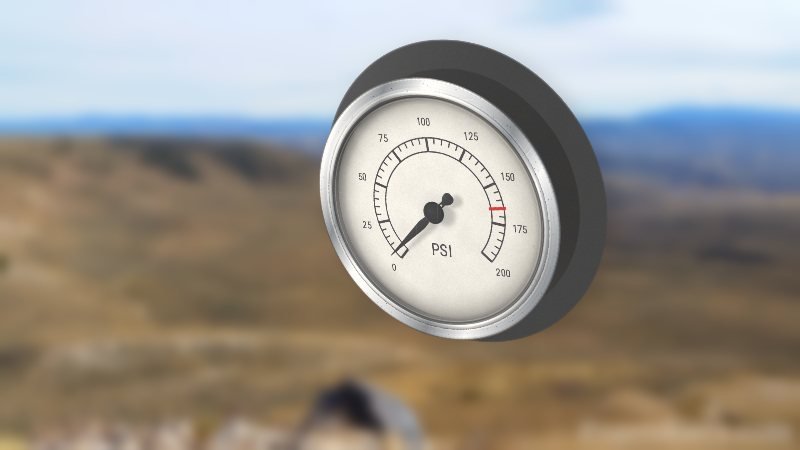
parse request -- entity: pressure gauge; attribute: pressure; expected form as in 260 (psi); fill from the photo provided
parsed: 5 (psi)
